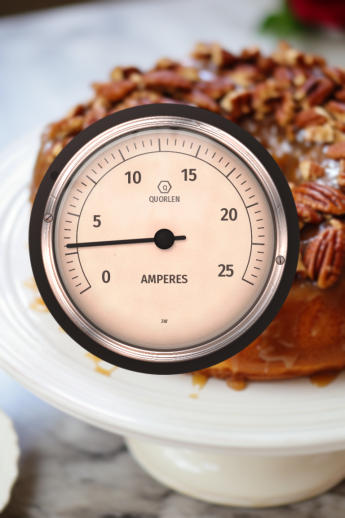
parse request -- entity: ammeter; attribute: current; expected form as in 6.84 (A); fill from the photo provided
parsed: 3 (A)
